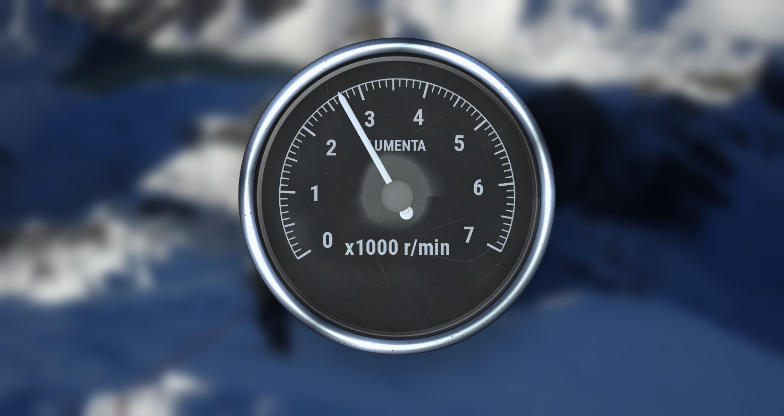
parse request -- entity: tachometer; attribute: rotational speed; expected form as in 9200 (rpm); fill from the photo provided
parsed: 2700 (rpm)
